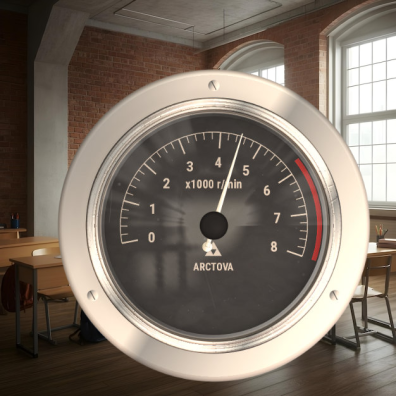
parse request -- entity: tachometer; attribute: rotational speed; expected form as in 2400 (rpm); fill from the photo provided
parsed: 4500 (rpm)
